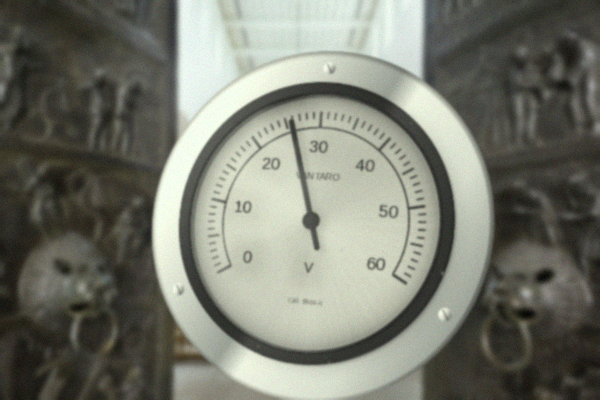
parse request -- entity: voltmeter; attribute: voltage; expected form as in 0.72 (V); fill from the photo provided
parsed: 26 (V)
